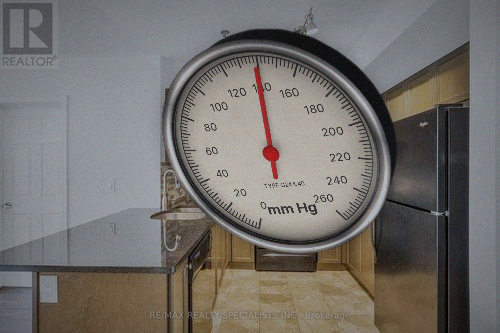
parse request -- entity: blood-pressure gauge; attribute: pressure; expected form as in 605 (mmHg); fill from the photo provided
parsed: 140 (mmHg)
